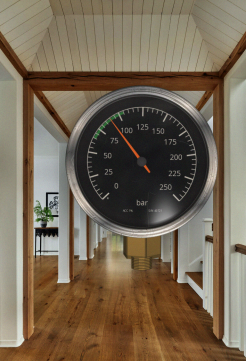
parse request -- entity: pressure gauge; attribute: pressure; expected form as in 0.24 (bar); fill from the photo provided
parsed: 90 (bar)
